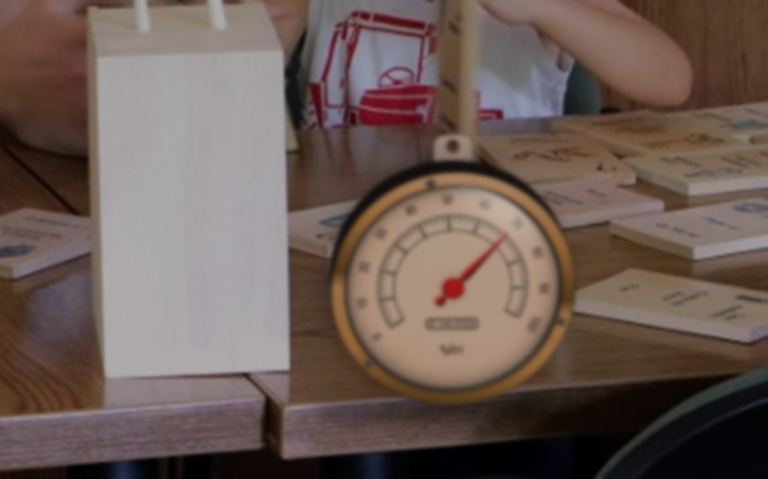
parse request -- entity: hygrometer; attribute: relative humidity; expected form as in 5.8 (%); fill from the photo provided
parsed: 70 (%)
